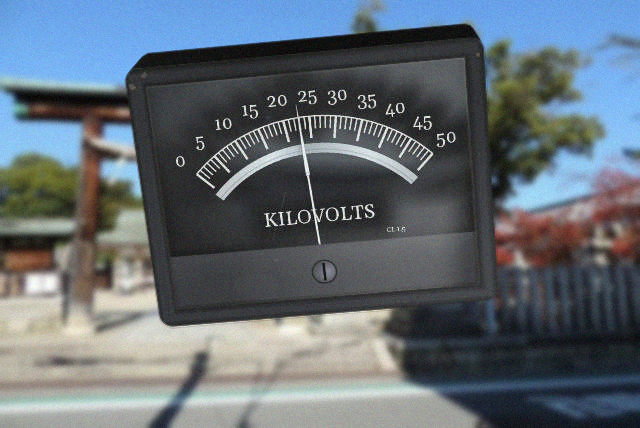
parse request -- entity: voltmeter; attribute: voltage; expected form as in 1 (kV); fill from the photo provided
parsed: 23 (kV)
